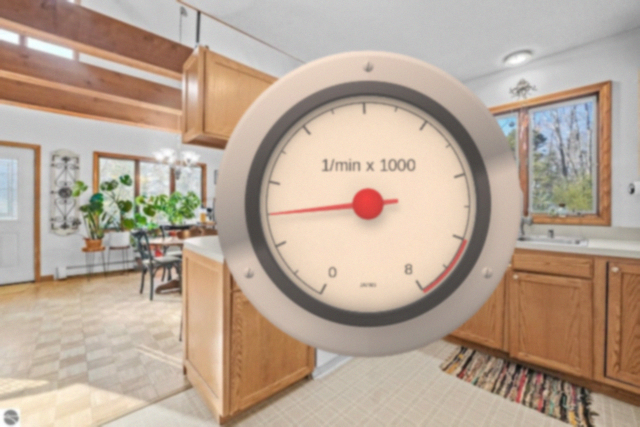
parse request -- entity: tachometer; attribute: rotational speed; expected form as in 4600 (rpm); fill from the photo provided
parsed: 1500 (rpm)
